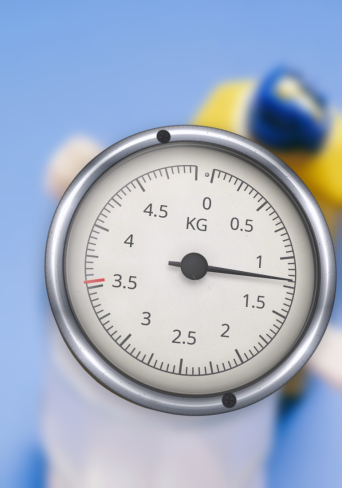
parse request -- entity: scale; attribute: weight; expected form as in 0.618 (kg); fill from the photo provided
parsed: 1.2 (kg)
